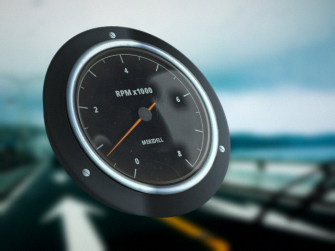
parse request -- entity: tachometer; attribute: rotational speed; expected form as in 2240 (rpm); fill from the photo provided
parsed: 750 (rpm)
